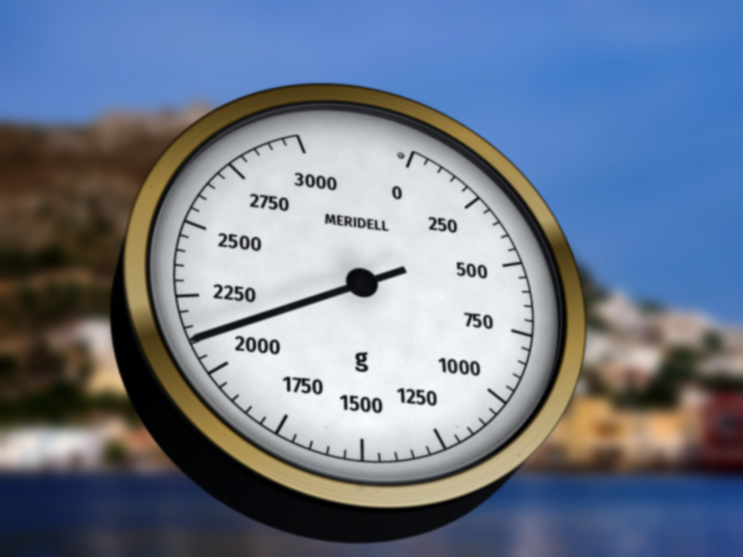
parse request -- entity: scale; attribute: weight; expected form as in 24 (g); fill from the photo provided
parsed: 2100 (g)
